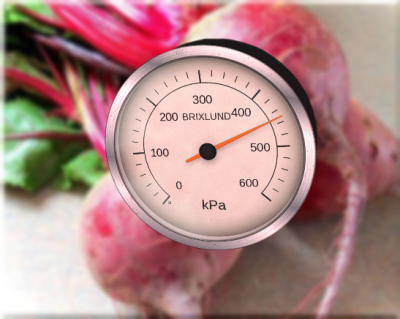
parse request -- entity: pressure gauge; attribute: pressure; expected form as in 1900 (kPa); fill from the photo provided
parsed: 450 (kPa)
